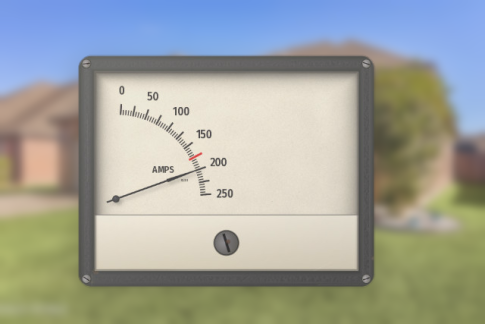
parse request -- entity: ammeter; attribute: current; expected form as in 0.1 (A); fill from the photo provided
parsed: 200 (A)
